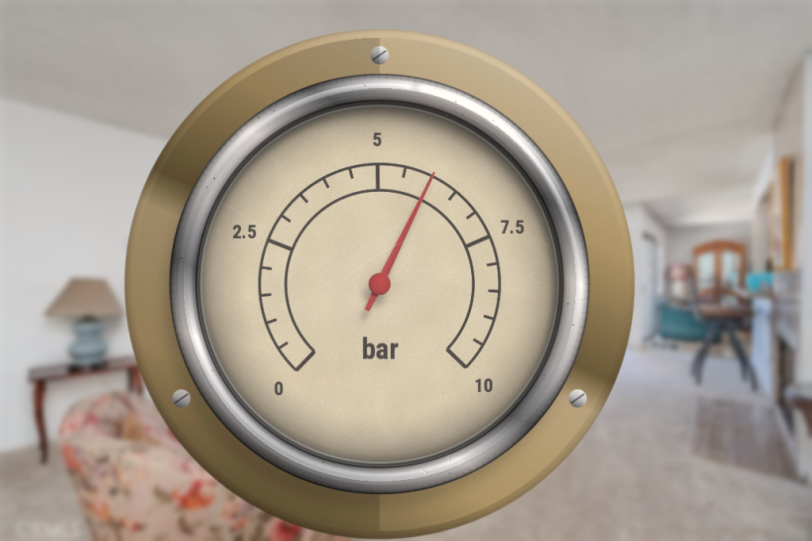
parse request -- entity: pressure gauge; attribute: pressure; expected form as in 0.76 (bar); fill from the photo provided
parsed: 6 (bar)
